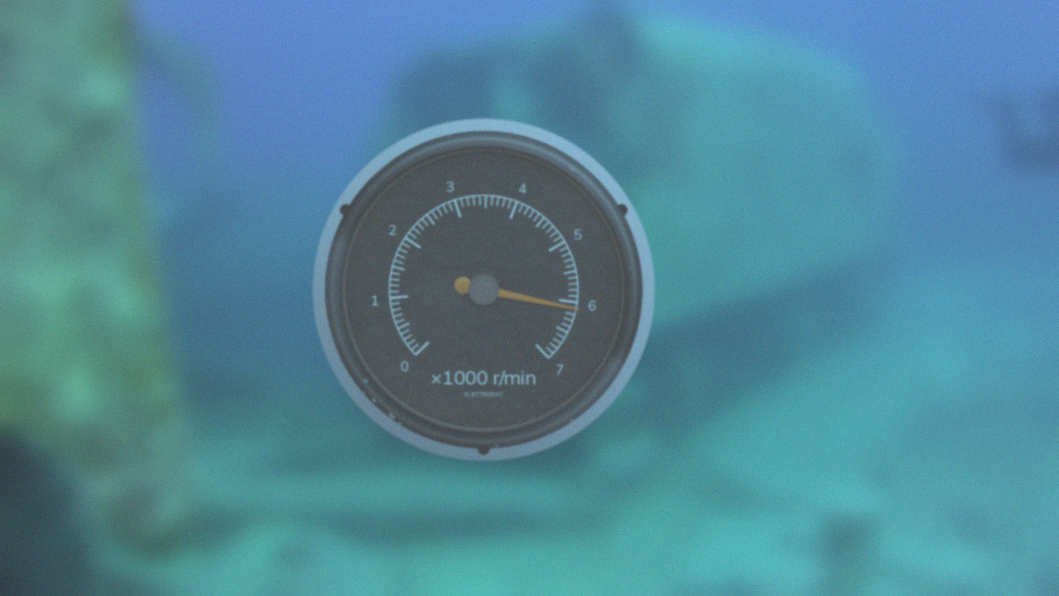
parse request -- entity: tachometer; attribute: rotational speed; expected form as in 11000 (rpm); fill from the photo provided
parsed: 6100 (rpm)
